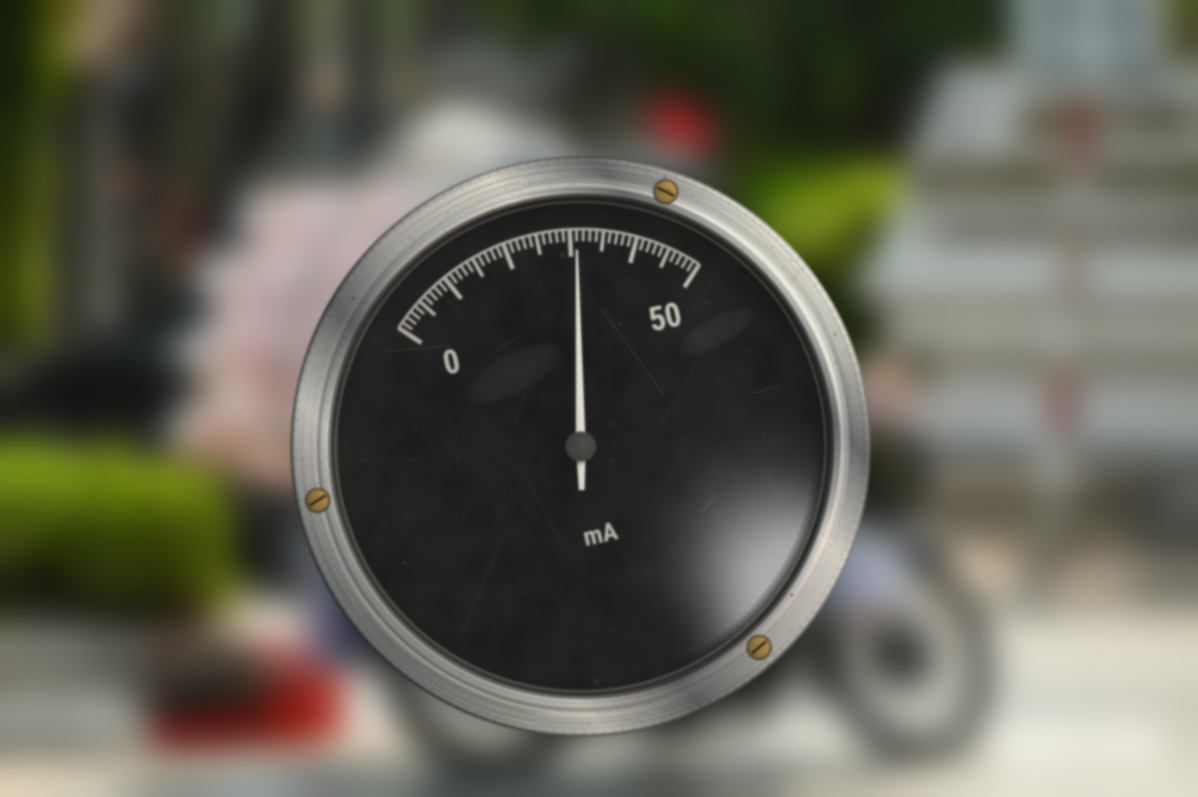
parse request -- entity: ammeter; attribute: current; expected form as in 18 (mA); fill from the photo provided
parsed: 31 (mA)
